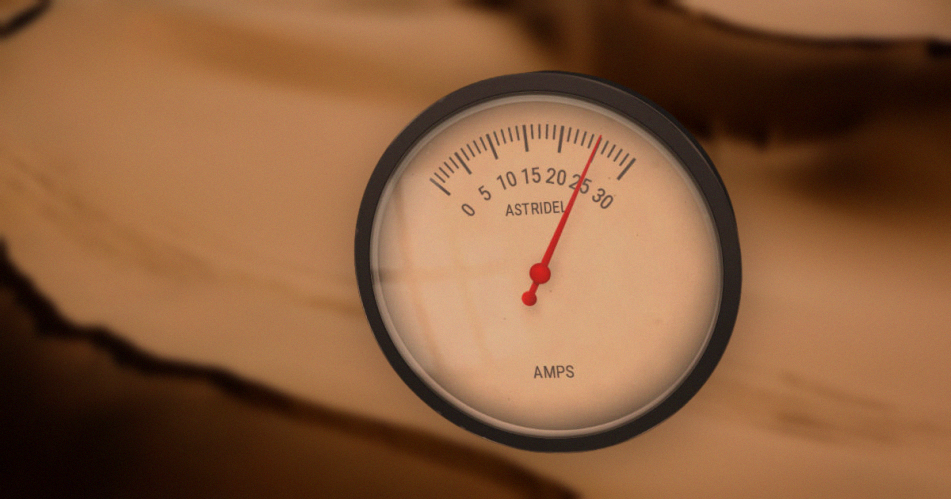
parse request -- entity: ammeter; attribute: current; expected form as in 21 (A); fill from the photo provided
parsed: 25 (A)
